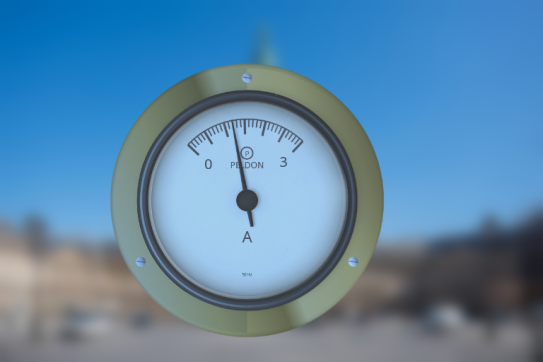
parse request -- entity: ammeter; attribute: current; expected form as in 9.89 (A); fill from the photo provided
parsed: 1.2 (A)
